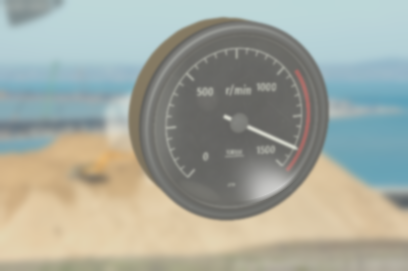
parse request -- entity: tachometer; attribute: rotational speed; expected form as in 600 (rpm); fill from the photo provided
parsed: 1400 (rpm)
